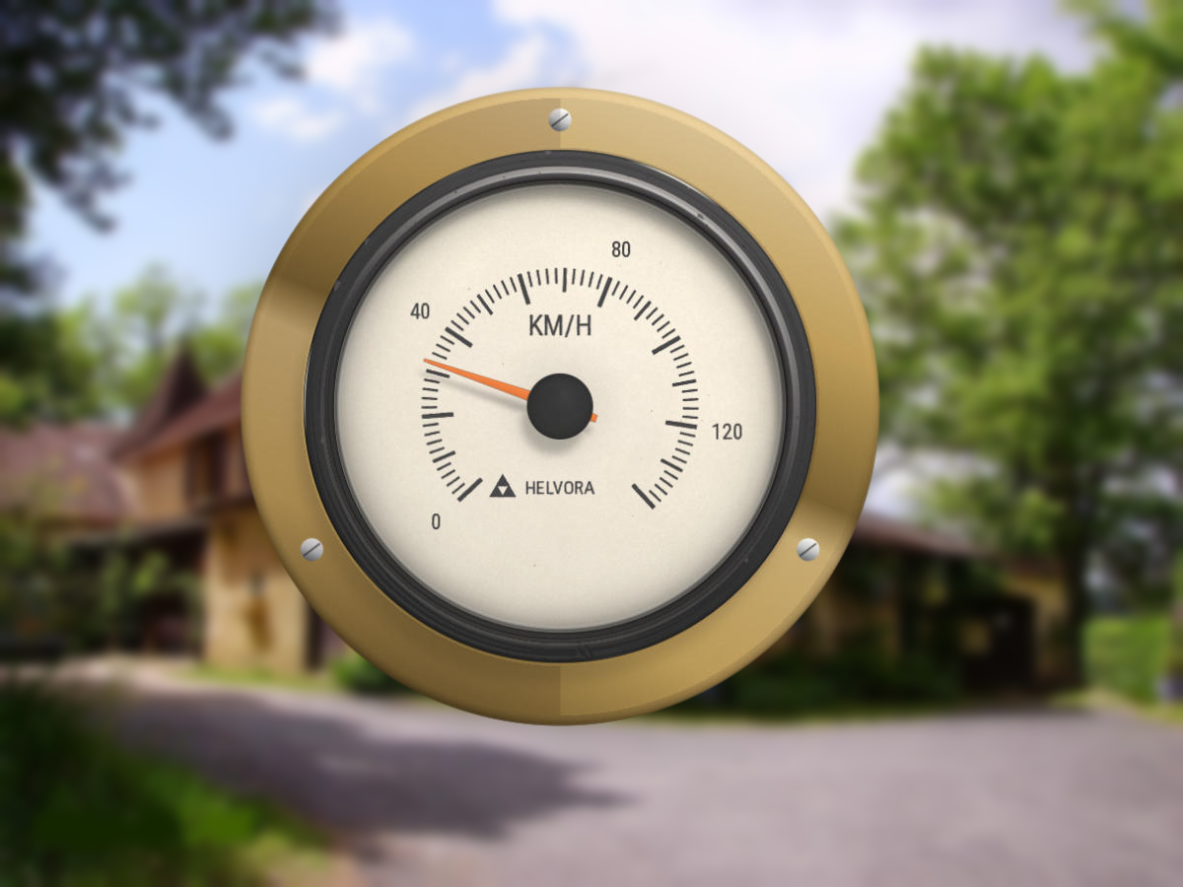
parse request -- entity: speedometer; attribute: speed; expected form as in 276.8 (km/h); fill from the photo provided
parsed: 32 (km/h)
